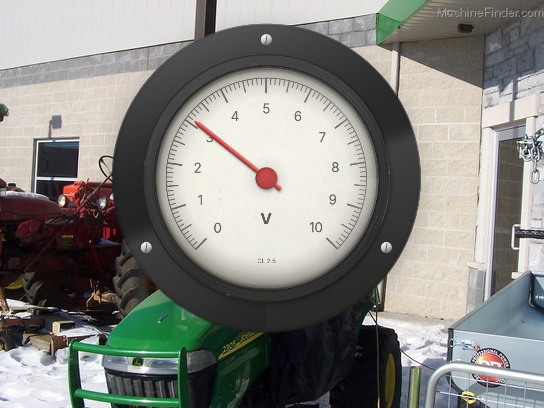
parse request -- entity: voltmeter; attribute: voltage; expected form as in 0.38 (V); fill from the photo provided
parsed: 3.1 (V)
